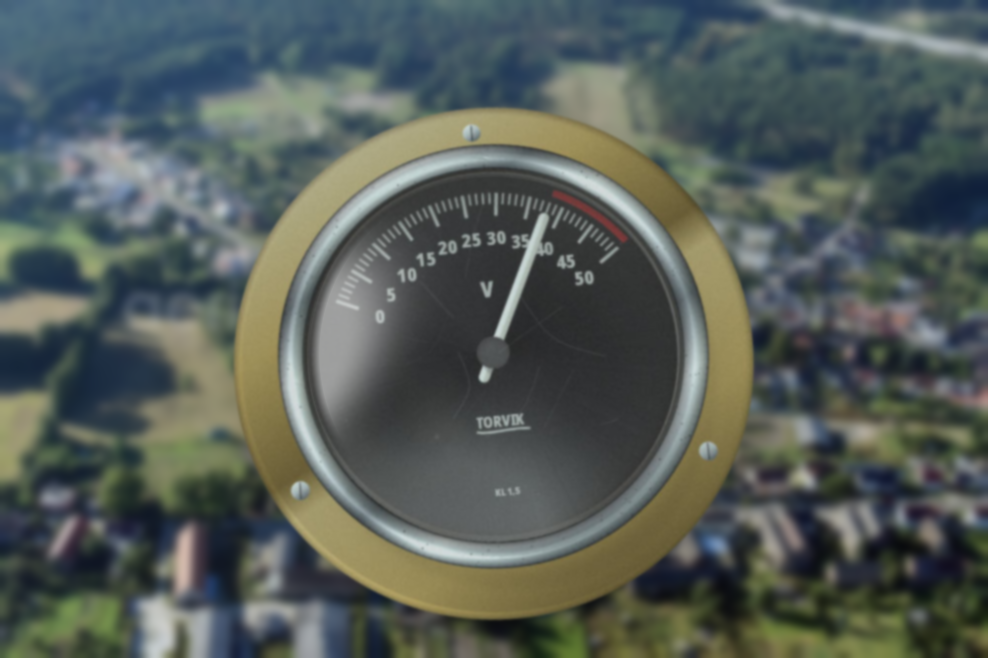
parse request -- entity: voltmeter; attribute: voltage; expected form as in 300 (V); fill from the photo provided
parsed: 38 (V)
